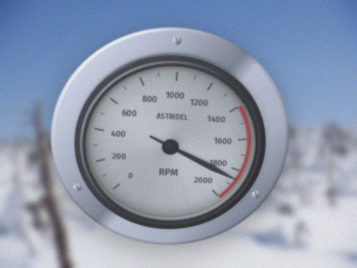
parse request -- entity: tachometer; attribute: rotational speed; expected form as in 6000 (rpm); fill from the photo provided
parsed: 1850 (rpm)
